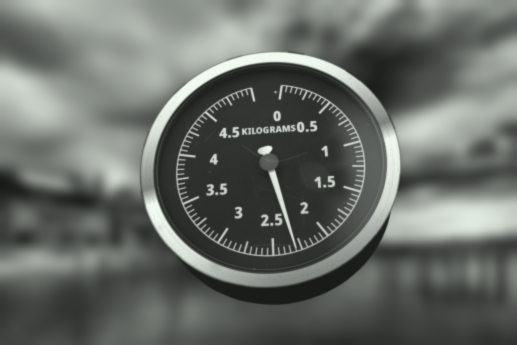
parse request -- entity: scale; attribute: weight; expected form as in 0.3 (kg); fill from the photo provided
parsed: 2.3 (kg)
